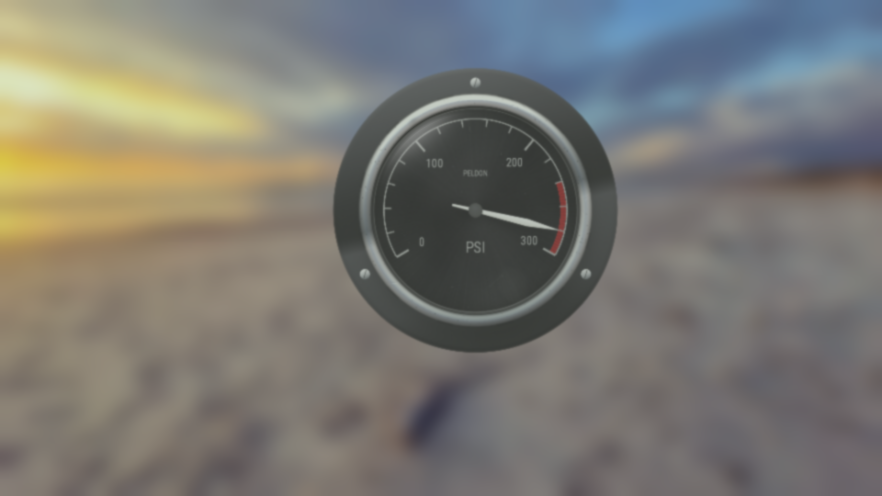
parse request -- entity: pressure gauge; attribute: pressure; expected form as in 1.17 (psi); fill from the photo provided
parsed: 280 (psi)
